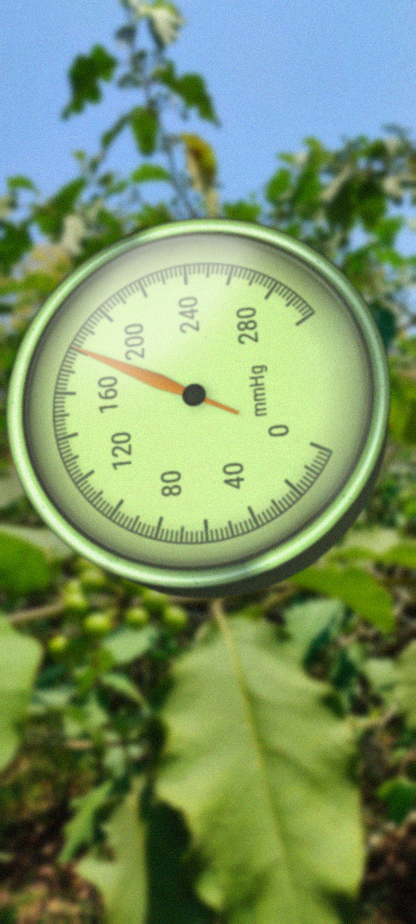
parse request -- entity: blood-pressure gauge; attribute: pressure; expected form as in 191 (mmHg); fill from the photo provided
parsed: 180 (mmHg)
